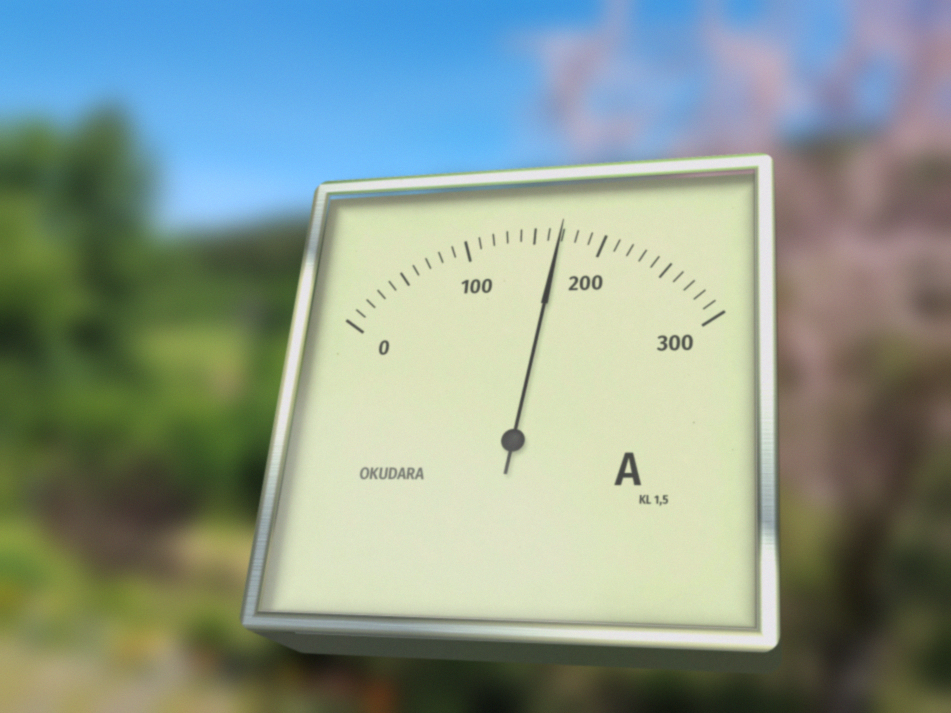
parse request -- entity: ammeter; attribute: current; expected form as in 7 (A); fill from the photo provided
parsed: 170 (A)
